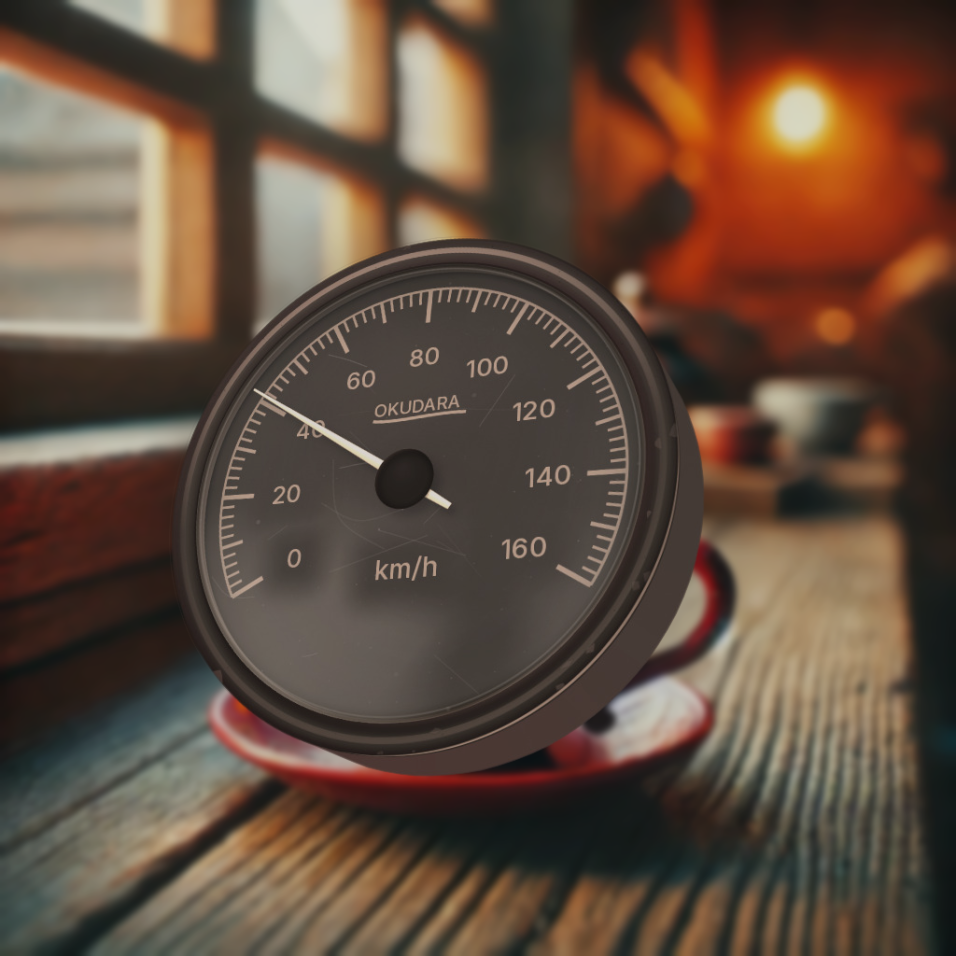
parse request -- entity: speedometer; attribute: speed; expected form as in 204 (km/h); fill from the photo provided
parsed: 41 (km/h)
